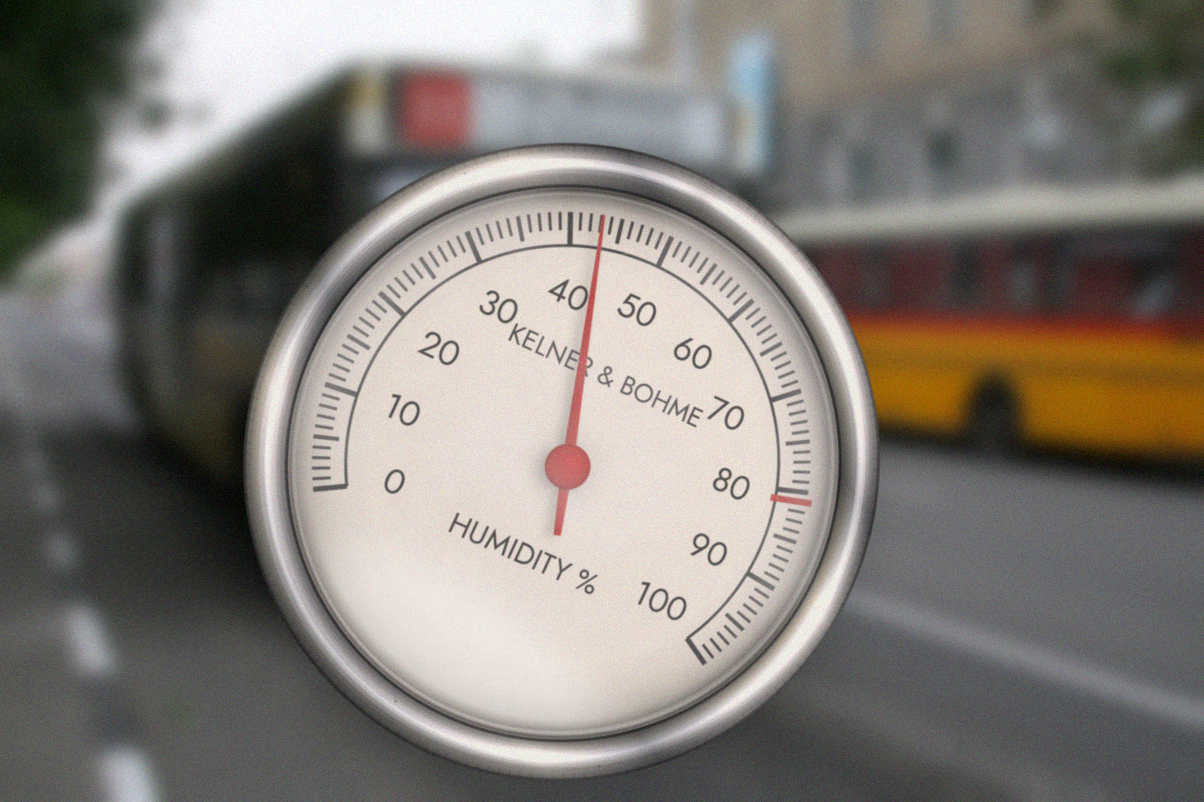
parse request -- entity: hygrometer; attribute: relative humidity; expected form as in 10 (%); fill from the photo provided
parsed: 43 (%)
